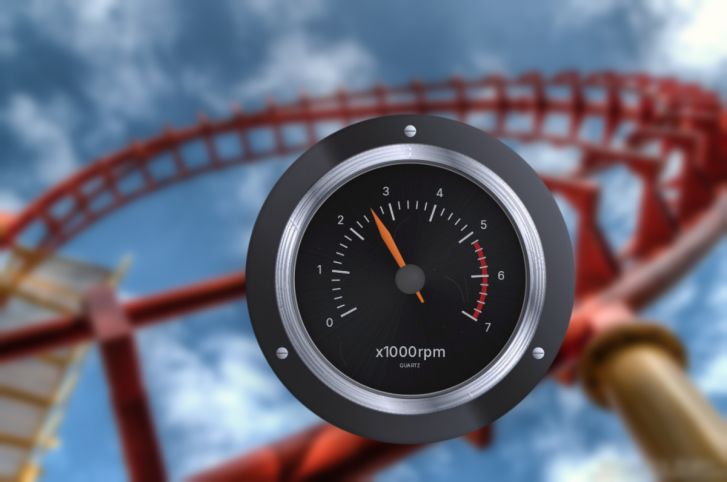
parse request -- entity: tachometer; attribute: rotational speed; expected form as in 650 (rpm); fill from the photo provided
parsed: 2600 (rpm)
